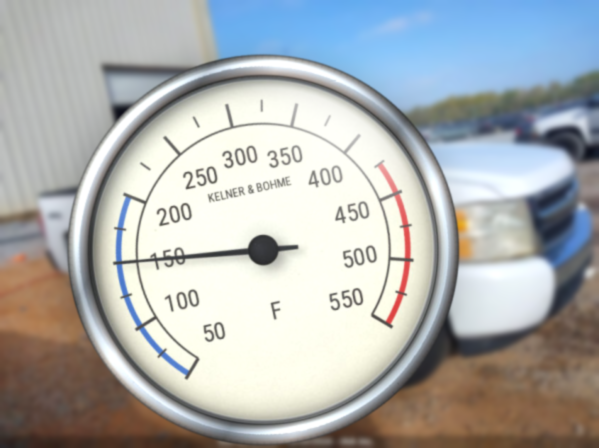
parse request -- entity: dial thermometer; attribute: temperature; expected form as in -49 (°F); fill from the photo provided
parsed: 150 (°F)
